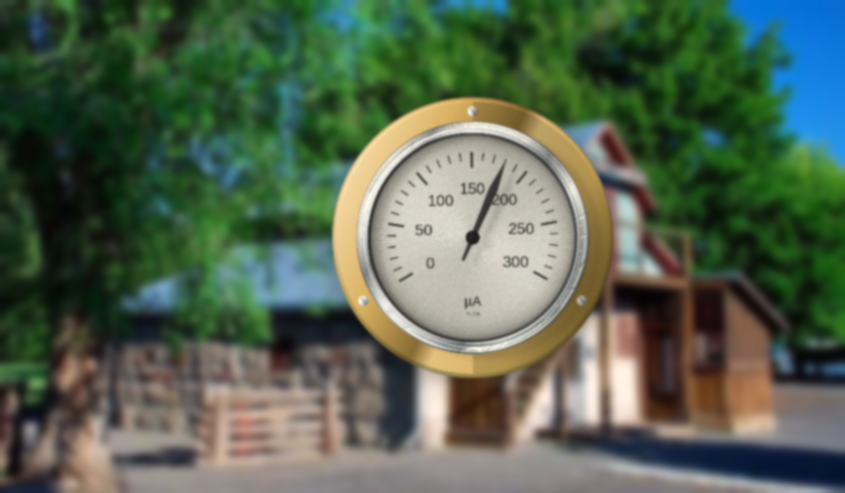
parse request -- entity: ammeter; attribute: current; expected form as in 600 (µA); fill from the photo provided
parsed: 180 (µA)
